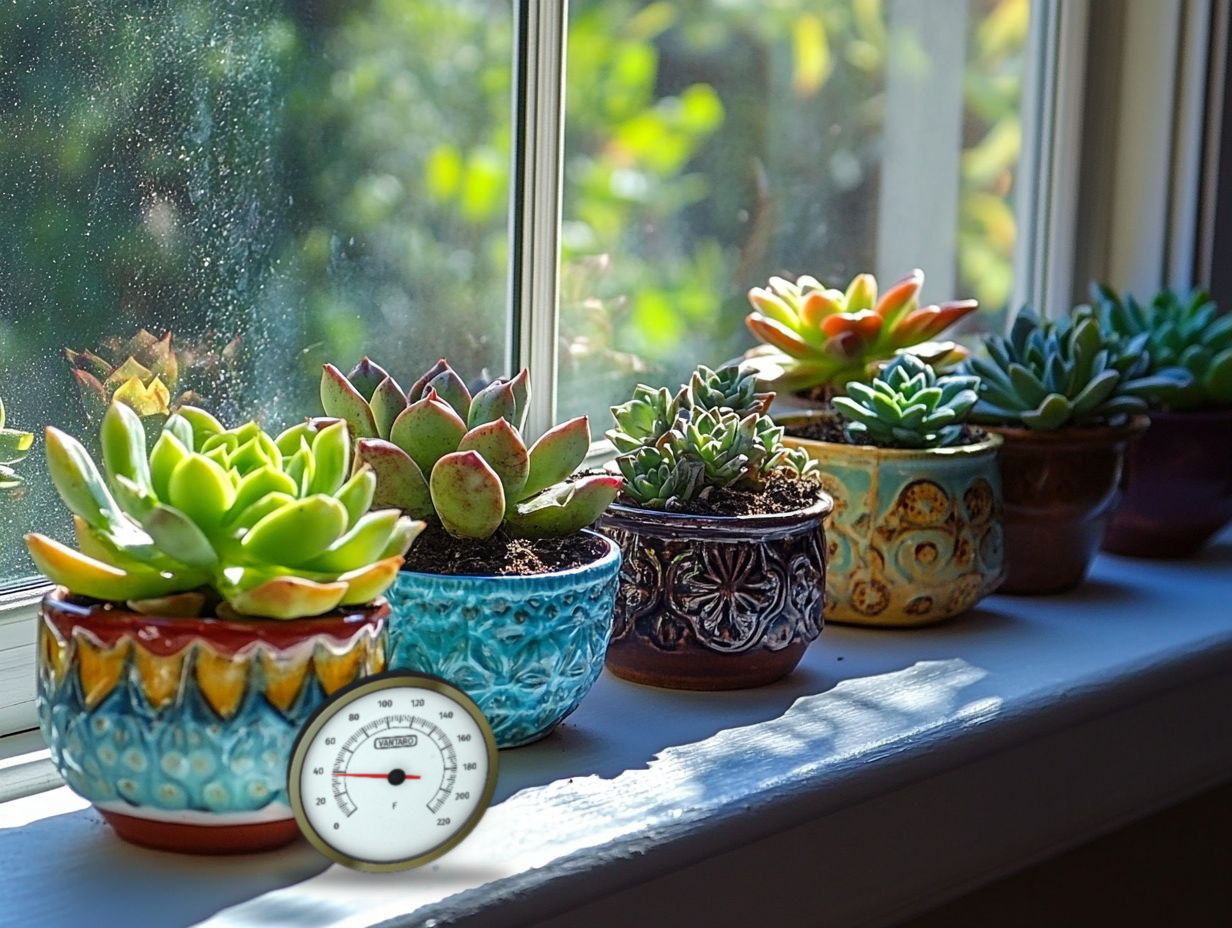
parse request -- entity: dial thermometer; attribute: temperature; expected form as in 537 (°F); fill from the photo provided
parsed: 40 (°F)
